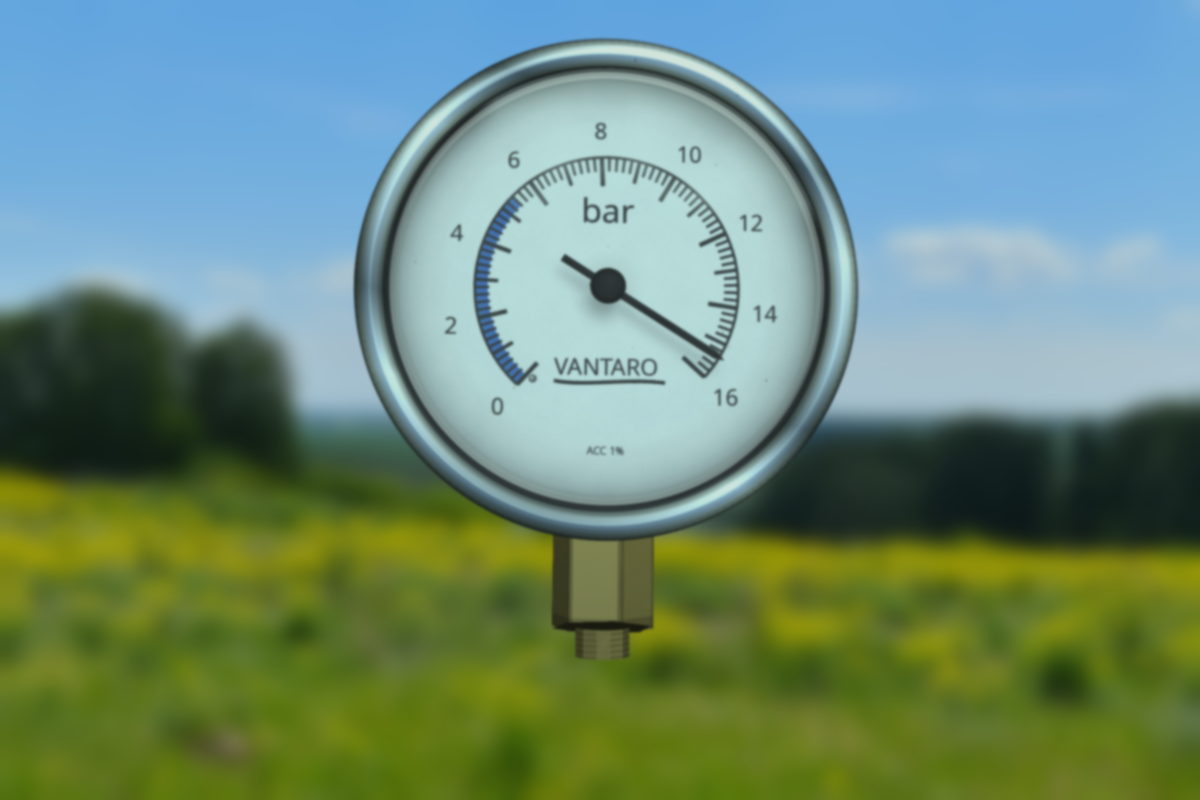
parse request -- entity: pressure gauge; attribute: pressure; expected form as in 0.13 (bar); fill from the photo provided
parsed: 15.4 (bar)
